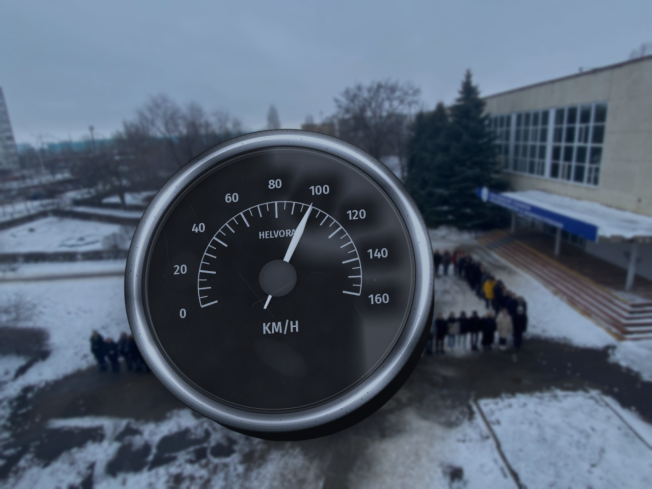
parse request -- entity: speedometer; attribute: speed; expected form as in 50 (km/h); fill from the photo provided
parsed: 100 (km/h)
